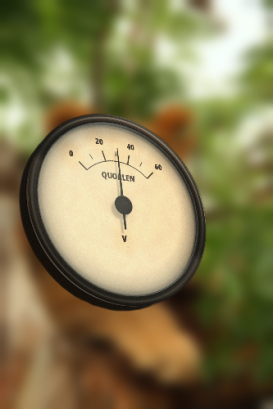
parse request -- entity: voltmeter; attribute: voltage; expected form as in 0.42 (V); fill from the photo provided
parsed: 30 (V)
